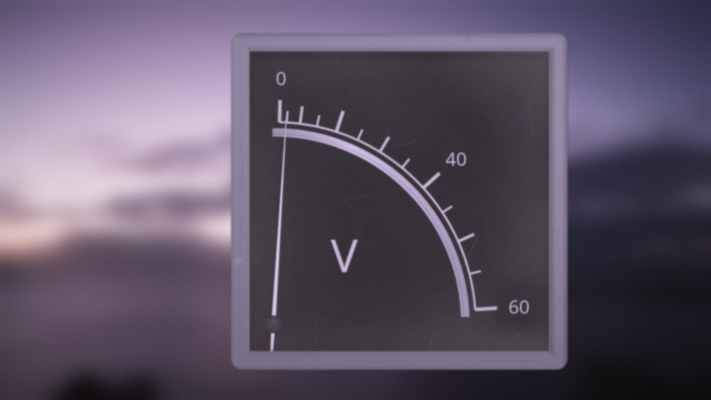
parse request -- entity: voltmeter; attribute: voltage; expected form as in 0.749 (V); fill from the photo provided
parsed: 5 (V)
